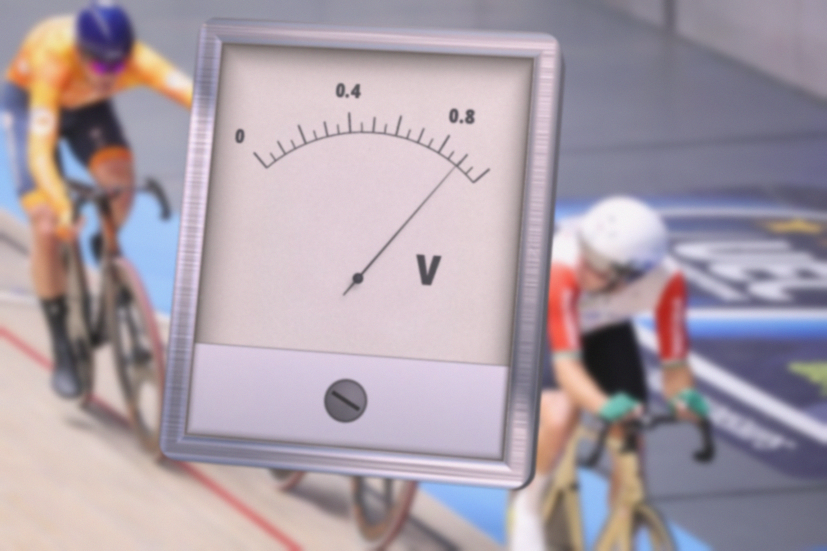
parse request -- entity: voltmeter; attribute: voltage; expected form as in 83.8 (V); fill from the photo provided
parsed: 0.9 (V)
